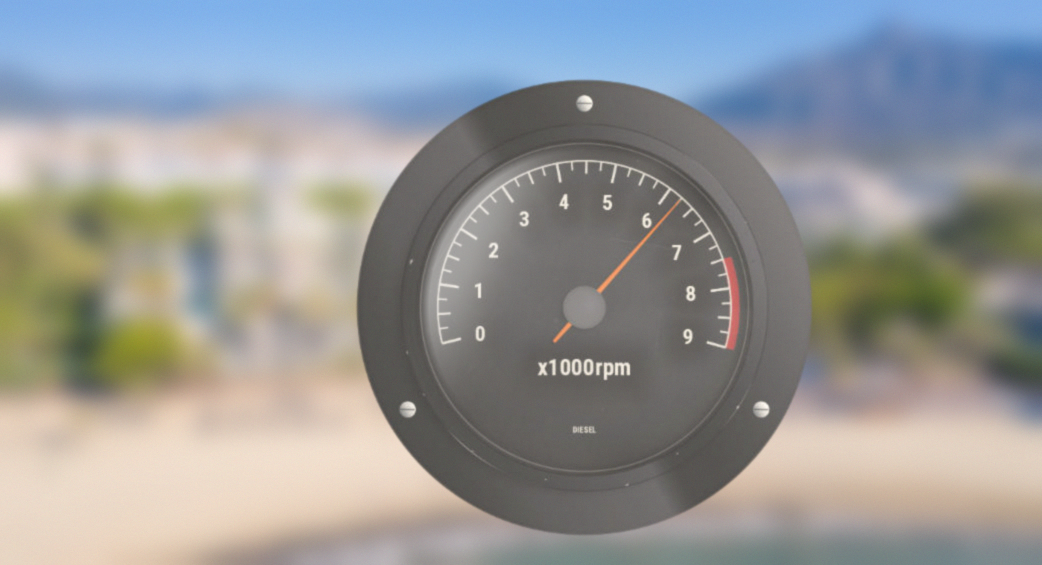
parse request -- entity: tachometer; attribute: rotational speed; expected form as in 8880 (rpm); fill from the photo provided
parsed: 6250 (rpm)
